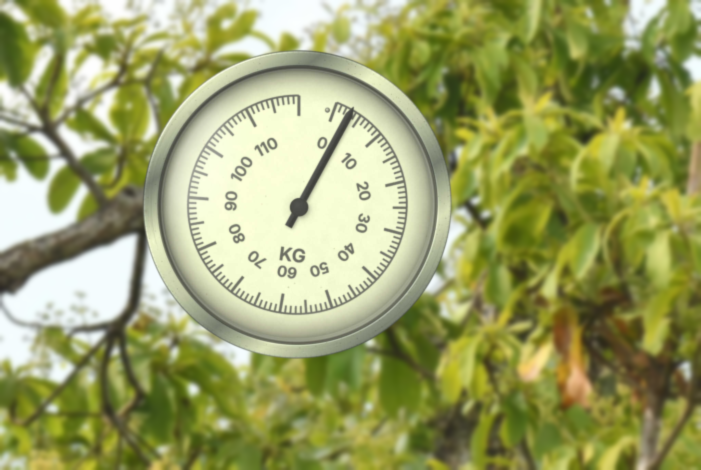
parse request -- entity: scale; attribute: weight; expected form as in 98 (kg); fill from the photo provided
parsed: 3 (kg)
